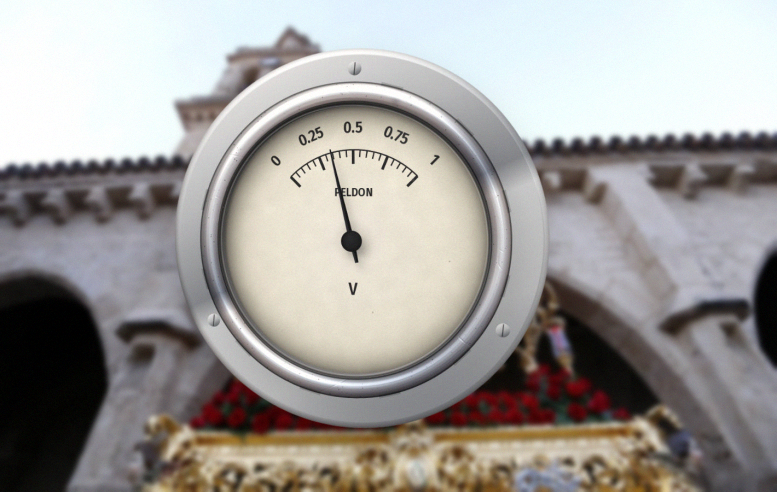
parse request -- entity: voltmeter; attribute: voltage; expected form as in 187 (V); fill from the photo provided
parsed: 0.35 (V)
